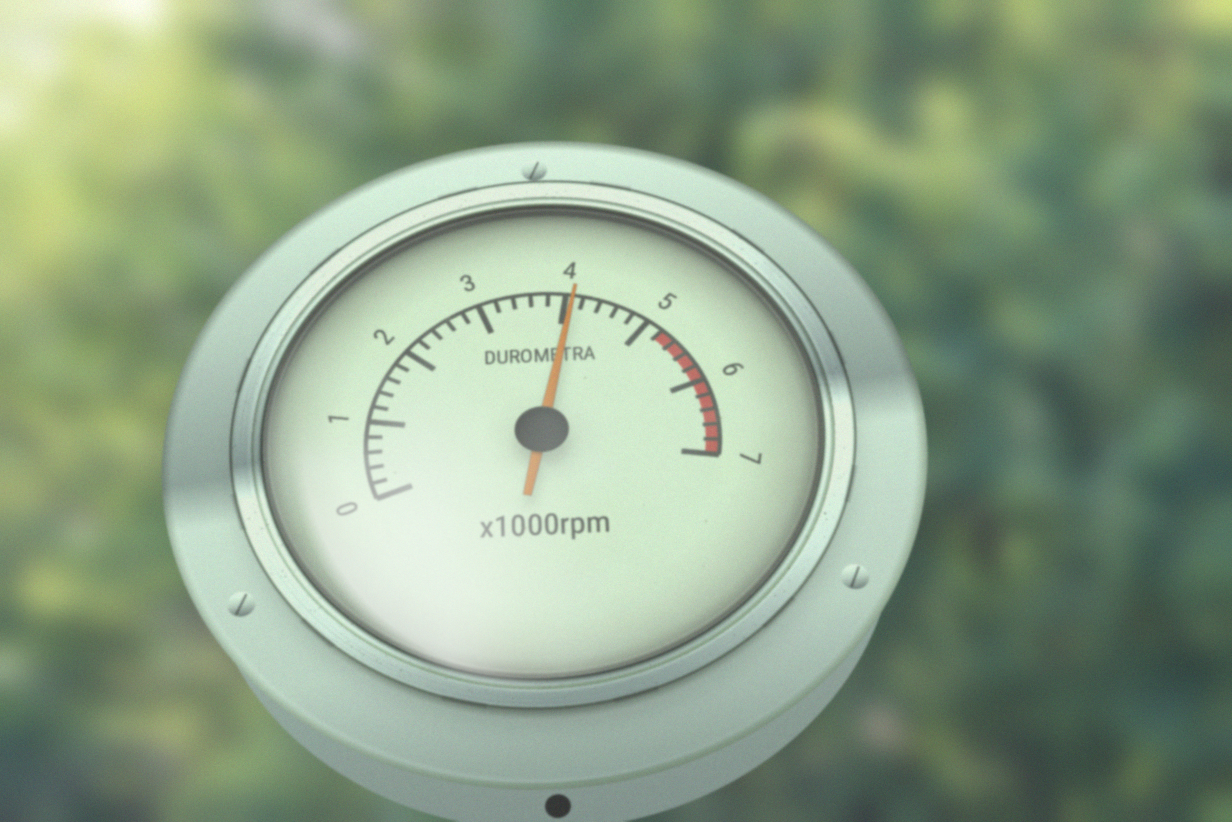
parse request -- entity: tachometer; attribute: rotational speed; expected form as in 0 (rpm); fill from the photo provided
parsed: 4100 (rpm)
